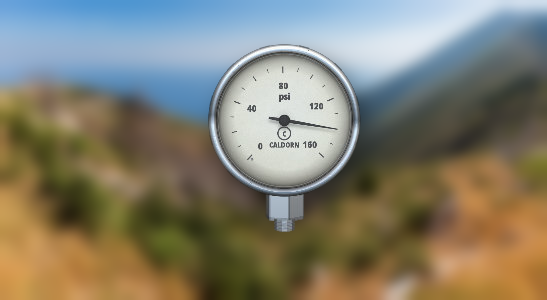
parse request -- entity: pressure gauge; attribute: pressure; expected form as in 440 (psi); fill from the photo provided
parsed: 140 (psi)
